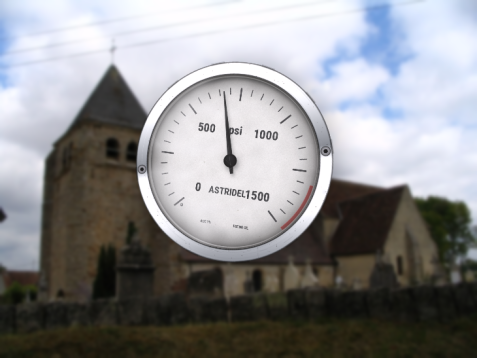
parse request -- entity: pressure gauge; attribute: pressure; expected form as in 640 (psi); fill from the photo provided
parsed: 675 (psi)
